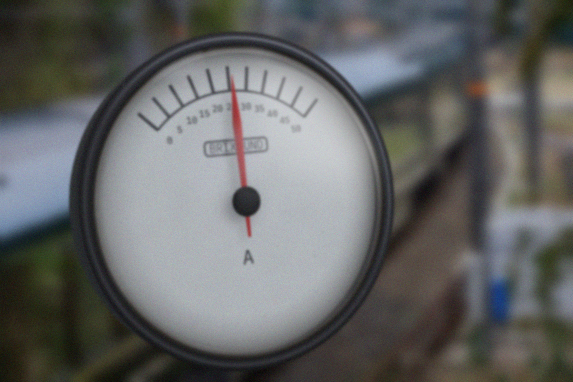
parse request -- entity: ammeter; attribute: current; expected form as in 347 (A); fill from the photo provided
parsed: 25 (A)
